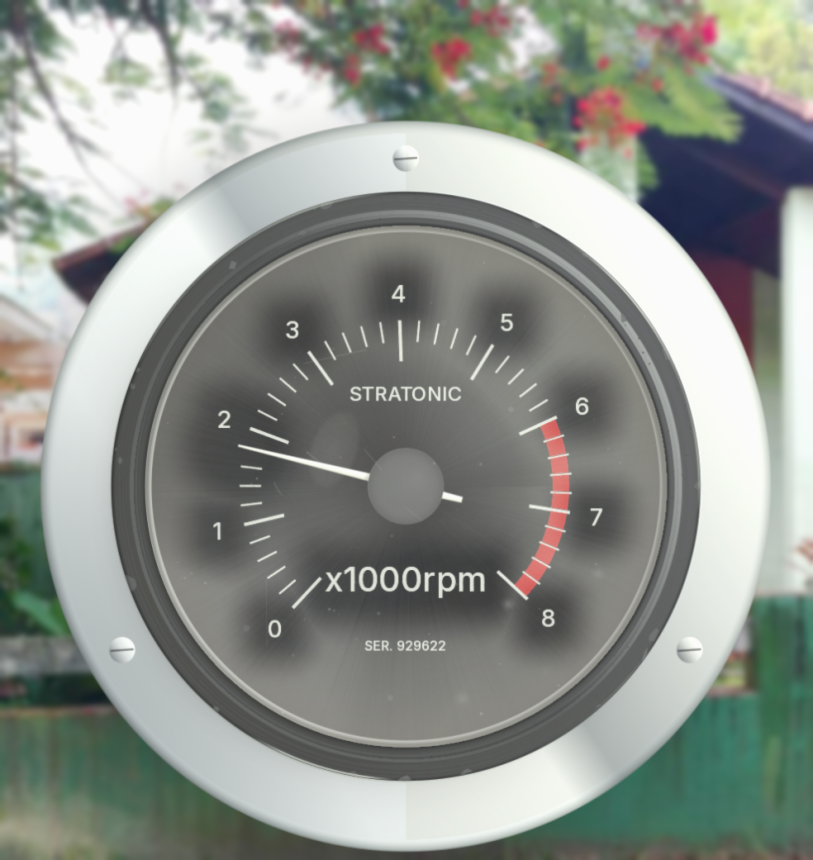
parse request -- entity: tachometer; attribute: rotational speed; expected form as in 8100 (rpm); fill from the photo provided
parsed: 1800 (rpm)
